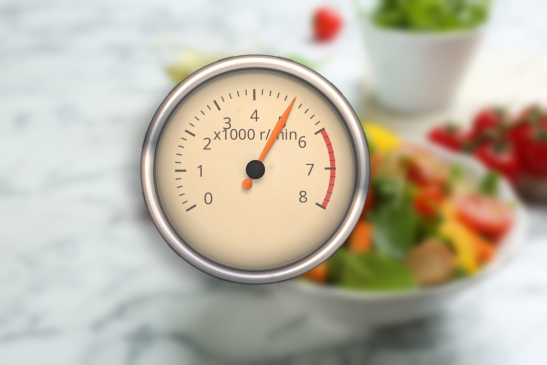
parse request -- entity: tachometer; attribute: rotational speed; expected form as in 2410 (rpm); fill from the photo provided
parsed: 5000 (rpm)
